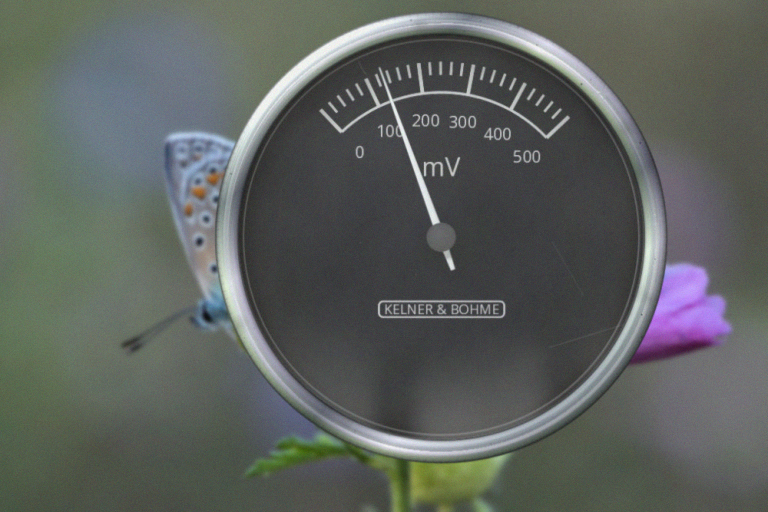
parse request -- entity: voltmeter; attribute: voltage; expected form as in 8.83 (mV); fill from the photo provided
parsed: 130 (mV)
